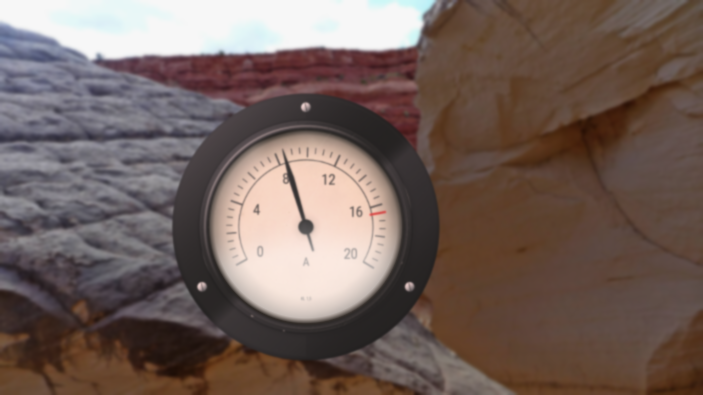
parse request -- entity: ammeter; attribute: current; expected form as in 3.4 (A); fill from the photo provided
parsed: 8.5 (A)
